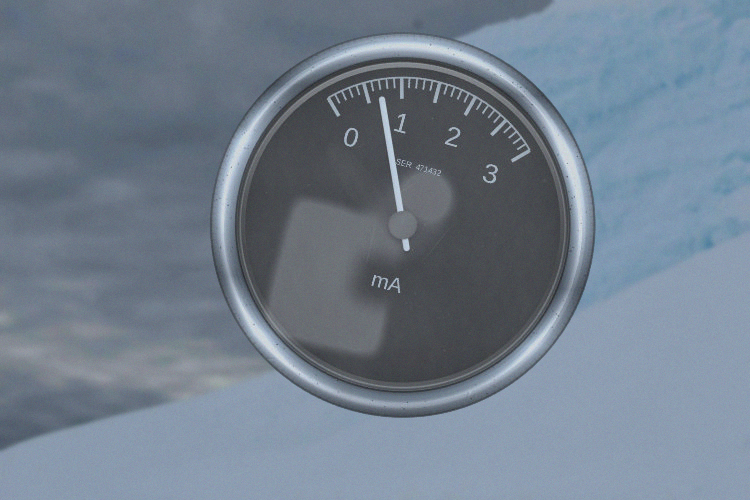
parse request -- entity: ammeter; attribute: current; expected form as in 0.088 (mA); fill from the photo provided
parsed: 0.7 (mA)
